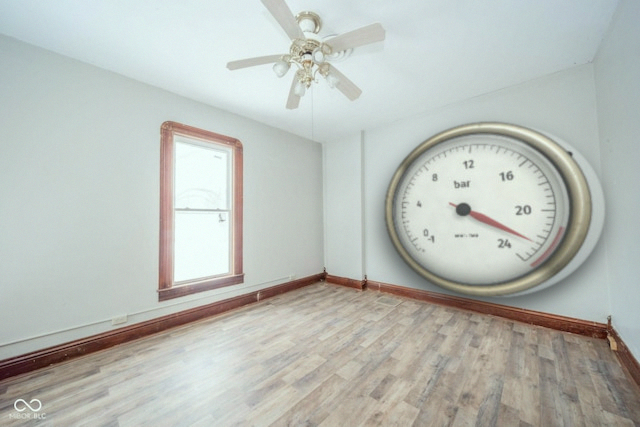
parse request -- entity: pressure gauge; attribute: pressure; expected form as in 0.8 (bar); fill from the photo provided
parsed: 22.5 (bar)
